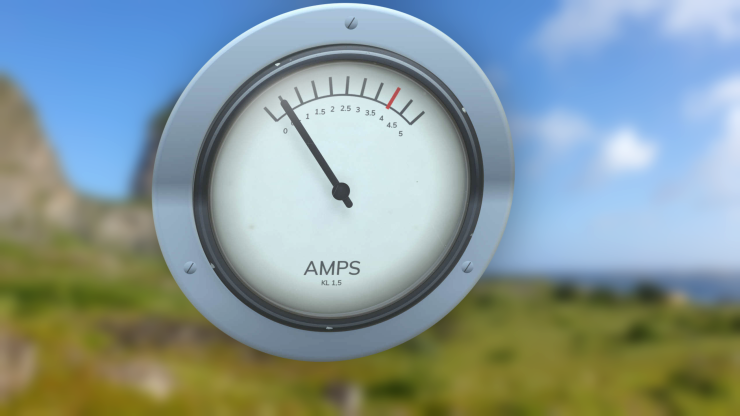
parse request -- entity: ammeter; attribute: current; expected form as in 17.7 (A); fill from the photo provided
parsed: 0.5 (A)
